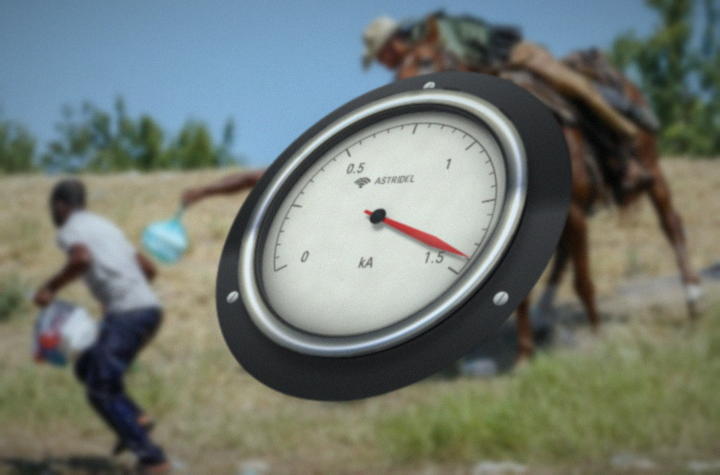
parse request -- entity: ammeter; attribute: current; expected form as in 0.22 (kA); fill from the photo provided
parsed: 1.45 (kA)
